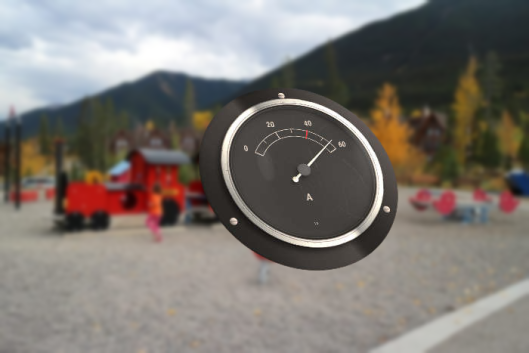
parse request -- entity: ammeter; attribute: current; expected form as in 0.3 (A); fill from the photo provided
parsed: 55 (A)
